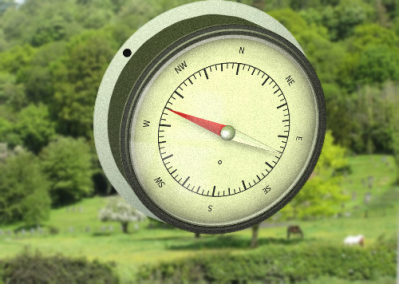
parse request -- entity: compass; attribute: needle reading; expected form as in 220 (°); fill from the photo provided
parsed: 285 (°)
